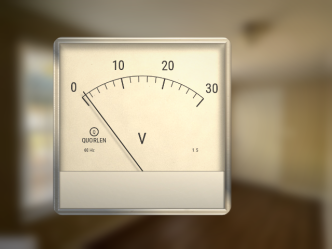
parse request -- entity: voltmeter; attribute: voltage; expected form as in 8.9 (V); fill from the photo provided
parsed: 1 (V)
